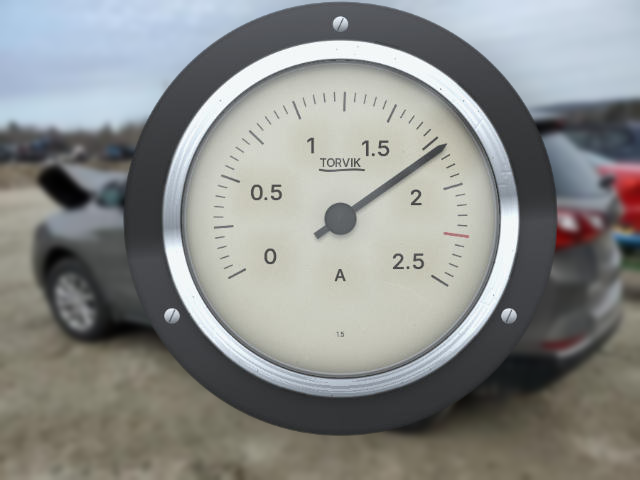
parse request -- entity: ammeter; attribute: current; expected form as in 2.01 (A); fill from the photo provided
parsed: 1.8 (A)
